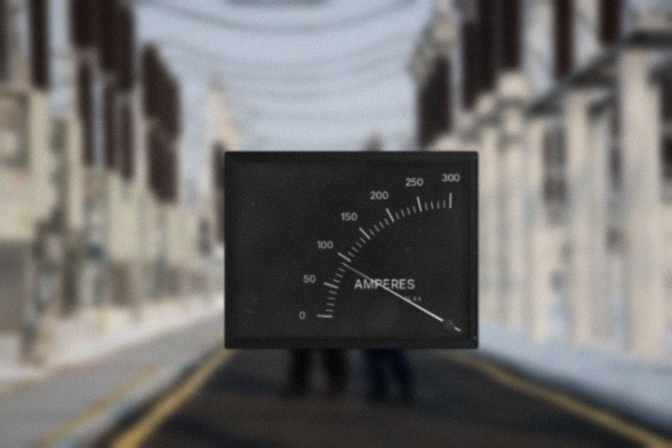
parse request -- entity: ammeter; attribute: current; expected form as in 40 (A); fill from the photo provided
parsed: 90 (A)
